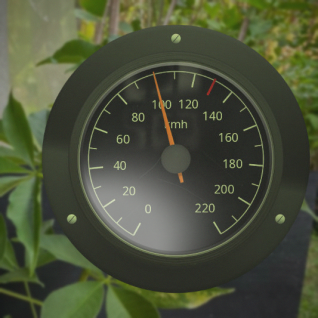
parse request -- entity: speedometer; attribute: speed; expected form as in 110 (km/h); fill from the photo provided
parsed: 100 (km/h)
